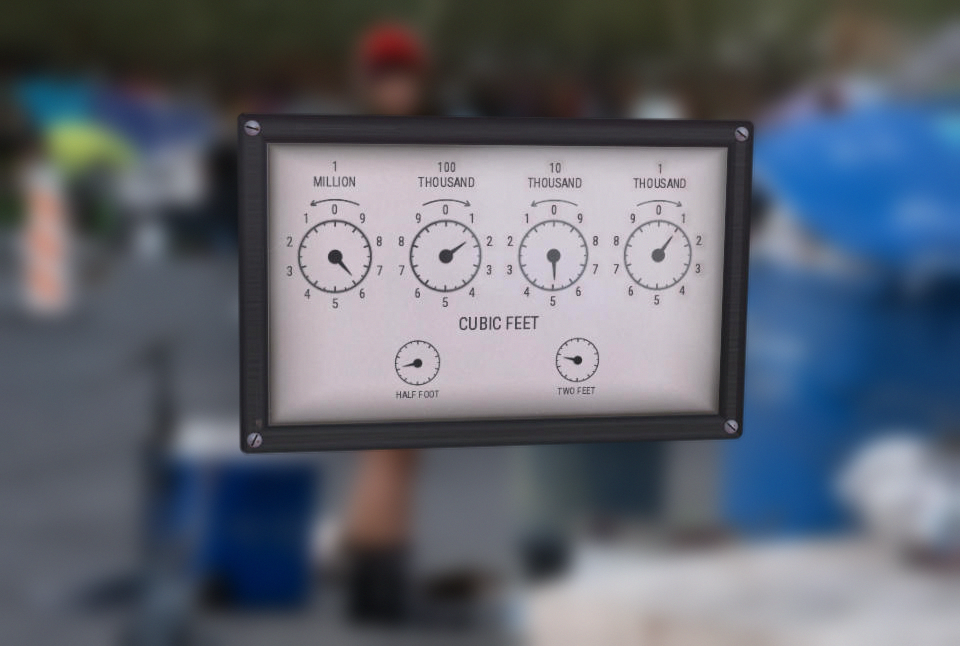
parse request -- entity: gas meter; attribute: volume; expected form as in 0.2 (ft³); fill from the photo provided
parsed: 615100 (ft³)
